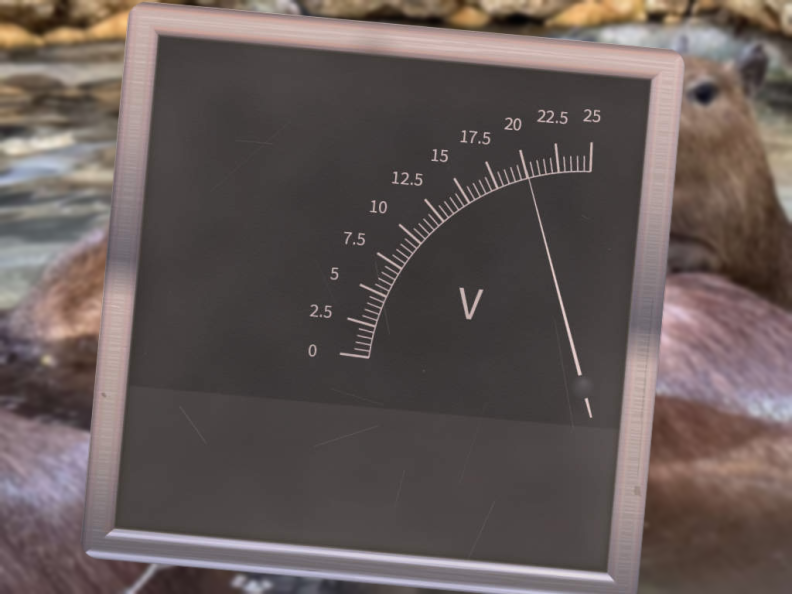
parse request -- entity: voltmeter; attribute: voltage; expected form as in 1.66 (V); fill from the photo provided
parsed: 20 (V)
